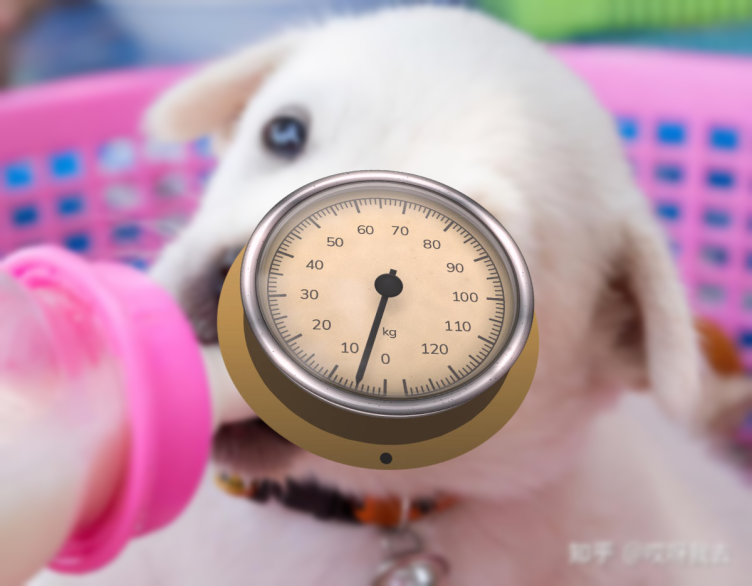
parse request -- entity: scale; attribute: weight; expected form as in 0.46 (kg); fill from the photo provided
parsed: 5 (kg)
